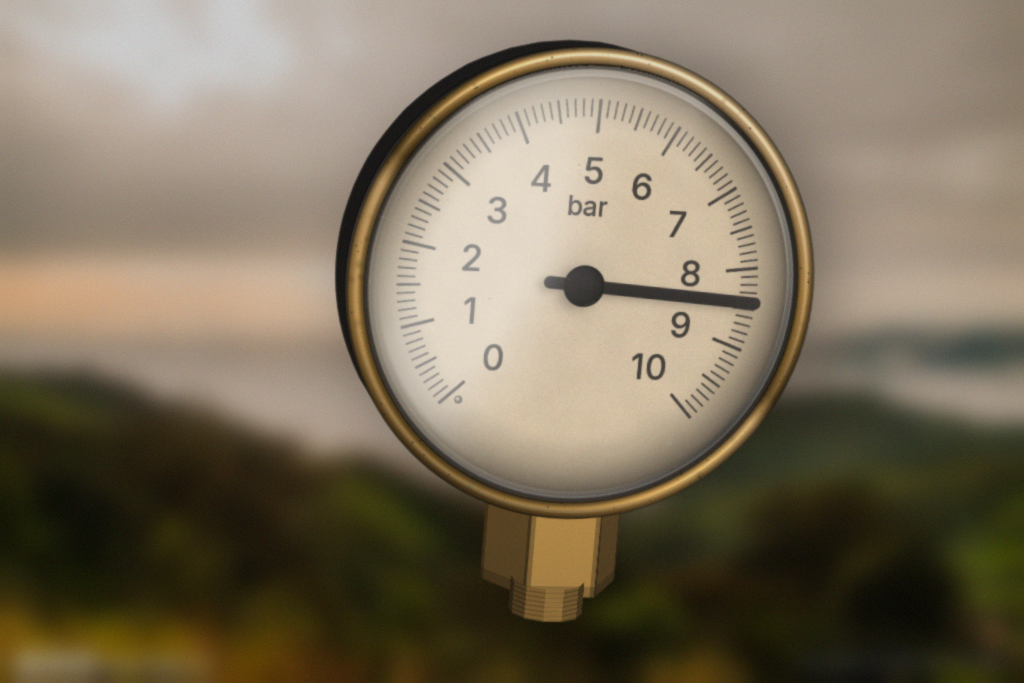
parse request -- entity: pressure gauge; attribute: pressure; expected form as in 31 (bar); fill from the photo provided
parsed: 8.4 (bar)
